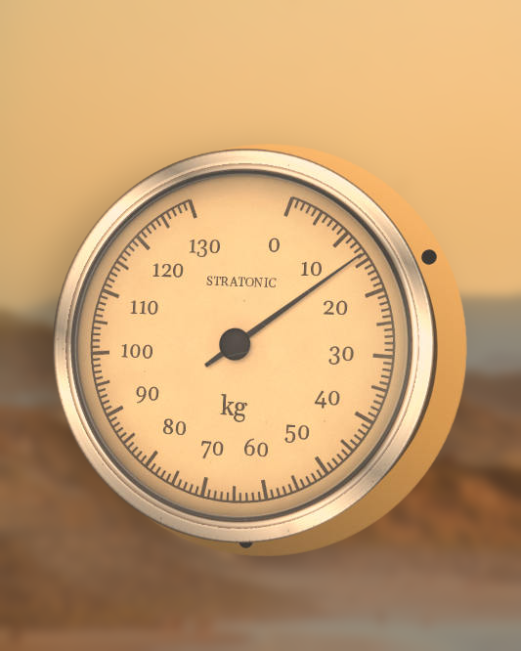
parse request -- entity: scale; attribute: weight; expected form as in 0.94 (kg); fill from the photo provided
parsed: 14 (kg)
